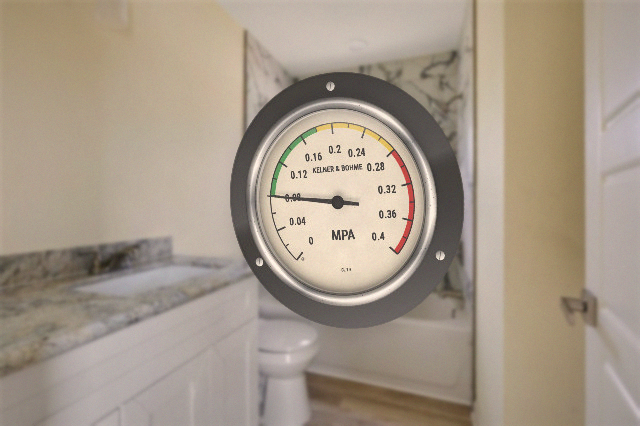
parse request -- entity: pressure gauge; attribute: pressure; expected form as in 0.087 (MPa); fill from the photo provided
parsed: 0.08 (MPa)
